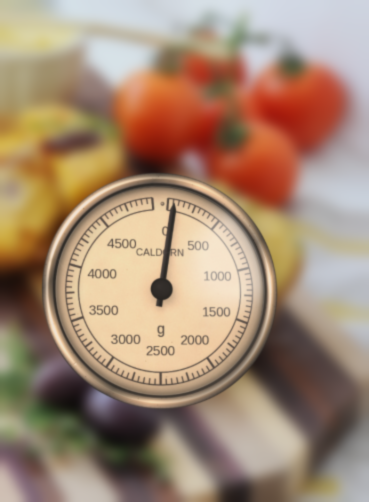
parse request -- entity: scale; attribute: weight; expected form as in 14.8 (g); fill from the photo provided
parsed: 50 (g)
